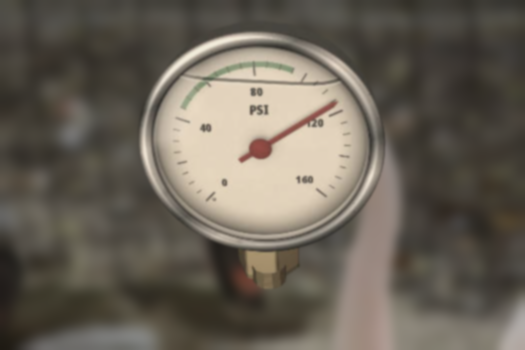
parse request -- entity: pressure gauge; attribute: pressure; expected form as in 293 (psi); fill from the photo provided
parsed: 115 (psi)
